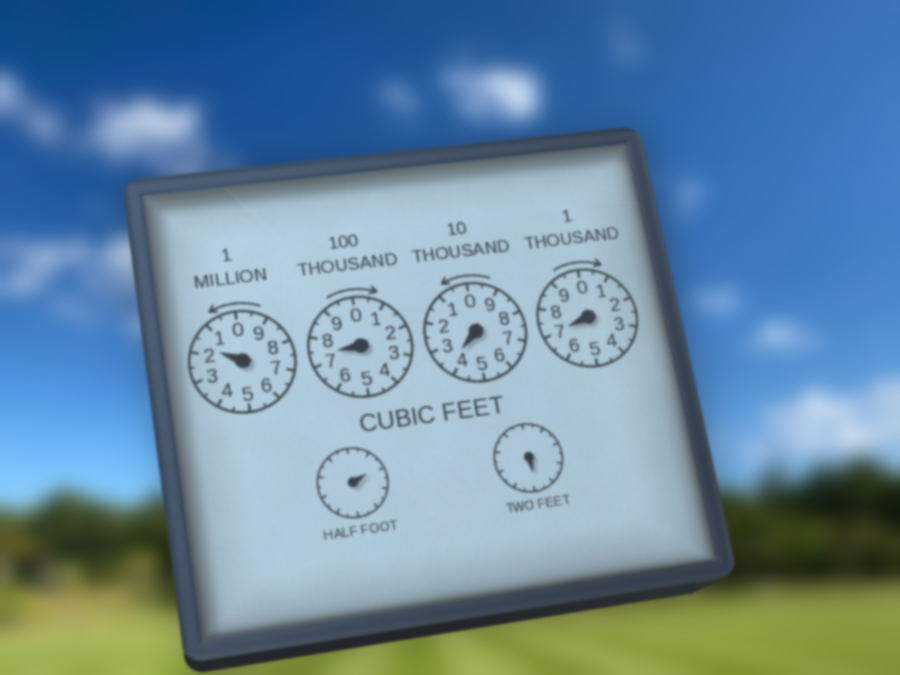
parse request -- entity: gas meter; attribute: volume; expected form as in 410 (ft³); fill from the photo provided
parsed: 173700 (ft³)
